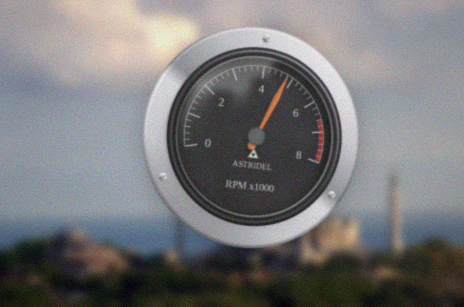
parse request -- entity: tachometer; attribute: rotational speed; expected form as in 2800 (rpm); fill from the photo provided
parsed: 4800 (rpm)
